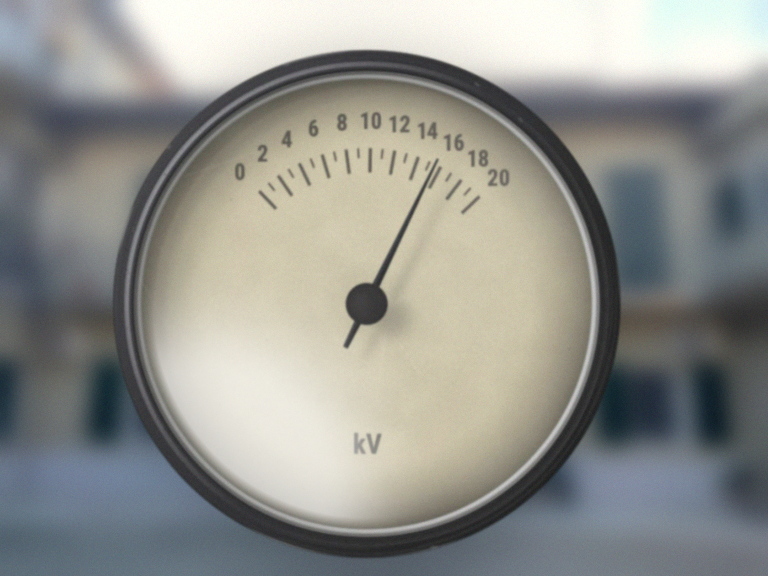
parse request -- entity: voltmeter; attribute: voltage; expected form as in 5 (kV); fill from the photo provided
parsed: 15.5 (kV)
